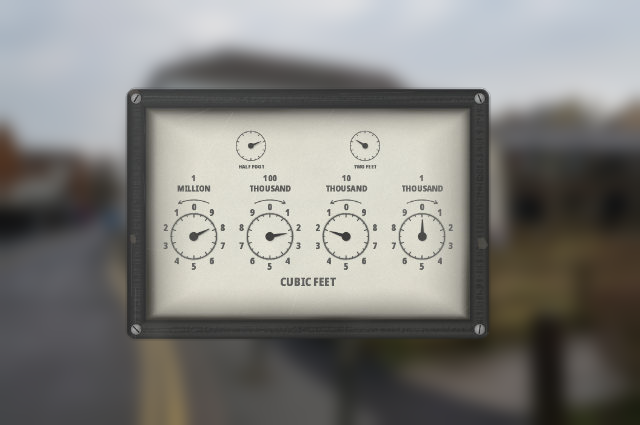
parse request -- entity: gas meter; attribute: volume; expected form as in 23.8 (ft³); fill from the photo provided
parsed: 822000 (ft³)
